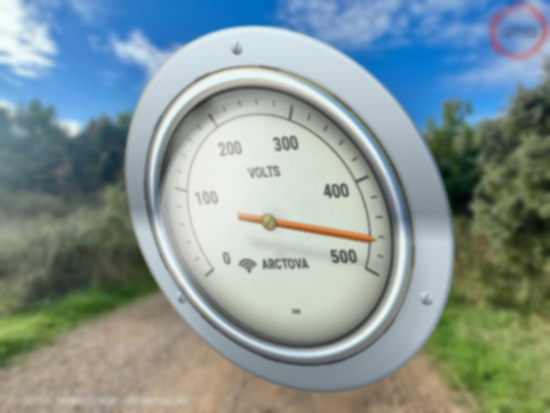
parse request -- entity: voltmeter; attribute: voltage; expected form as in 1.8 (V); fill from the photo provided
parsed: 460 (V)
